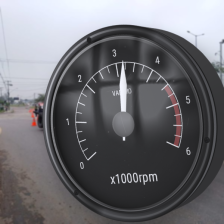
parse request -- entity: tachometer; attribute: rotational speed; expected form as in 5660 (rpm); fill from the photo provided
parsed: 3250 (rpm)
